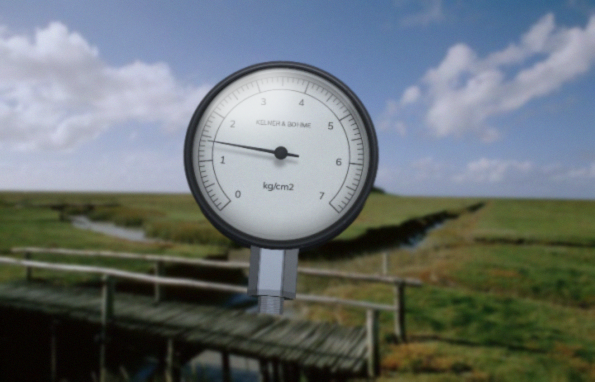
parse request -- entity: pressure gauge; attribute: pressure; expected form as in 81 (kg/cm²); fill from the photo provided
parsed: 1.4 (kg/cm²)
